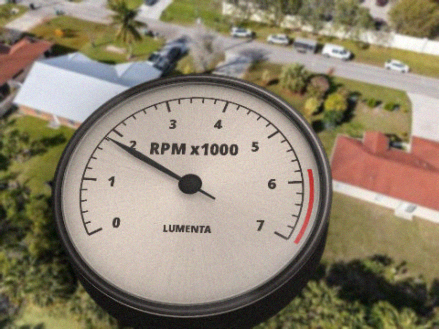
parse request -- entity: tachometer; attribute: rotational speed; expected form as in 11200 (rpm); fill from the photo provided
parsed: 1800 (rpm)
